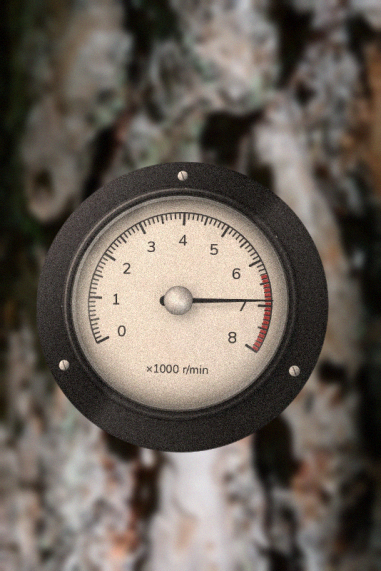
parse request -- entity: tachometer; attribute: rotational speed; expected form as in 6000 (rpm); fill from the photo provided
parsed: 6900 (rpm)
